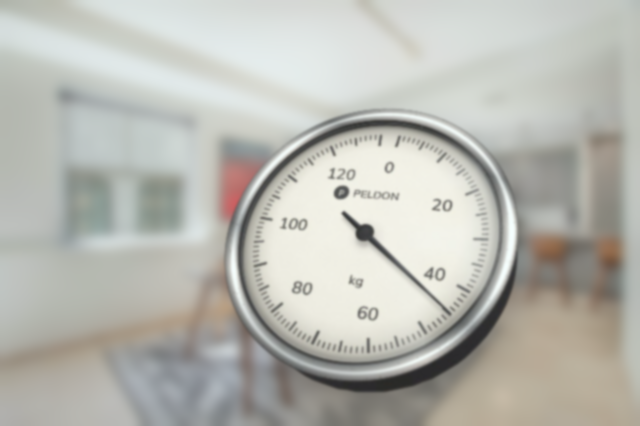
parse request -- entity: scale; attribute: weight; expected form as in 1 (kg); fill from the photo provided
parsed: 45 (kg)
